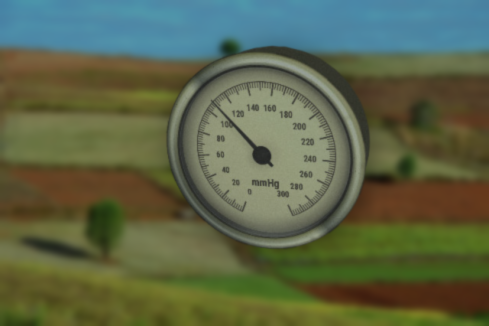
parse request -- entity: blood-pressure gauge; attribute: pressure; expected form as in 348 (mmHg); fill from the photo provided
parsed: 110 (mmHg)
